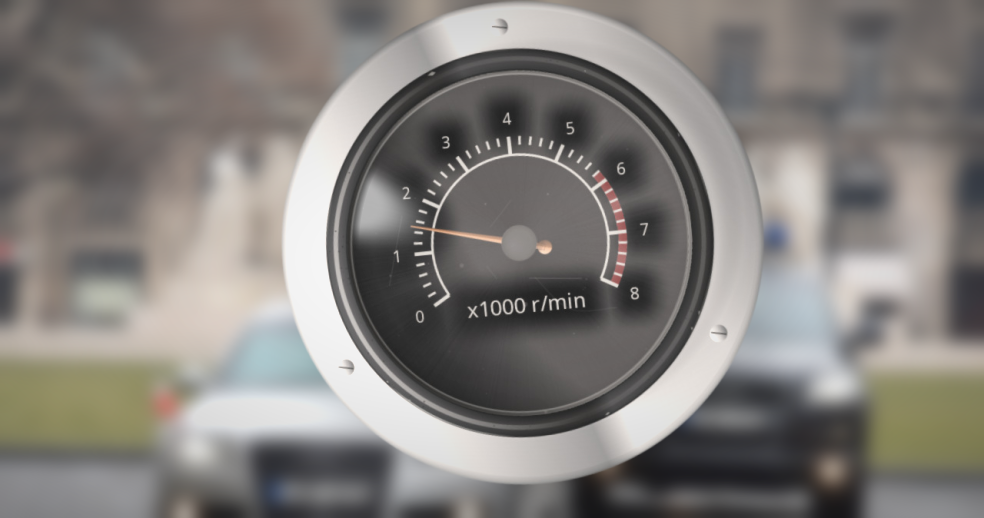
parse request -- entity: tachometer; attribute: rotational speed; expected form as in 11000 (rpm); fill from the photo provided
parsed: 1500 (rpm)
